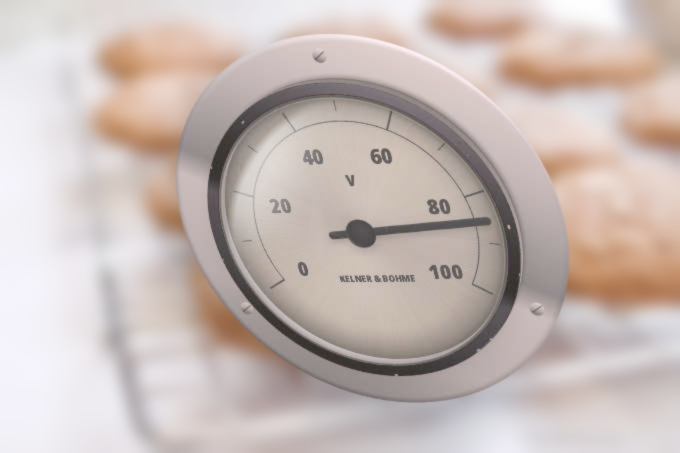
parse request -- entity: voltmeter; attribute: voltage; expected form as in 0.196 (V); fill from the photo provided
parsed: 85 (V)
